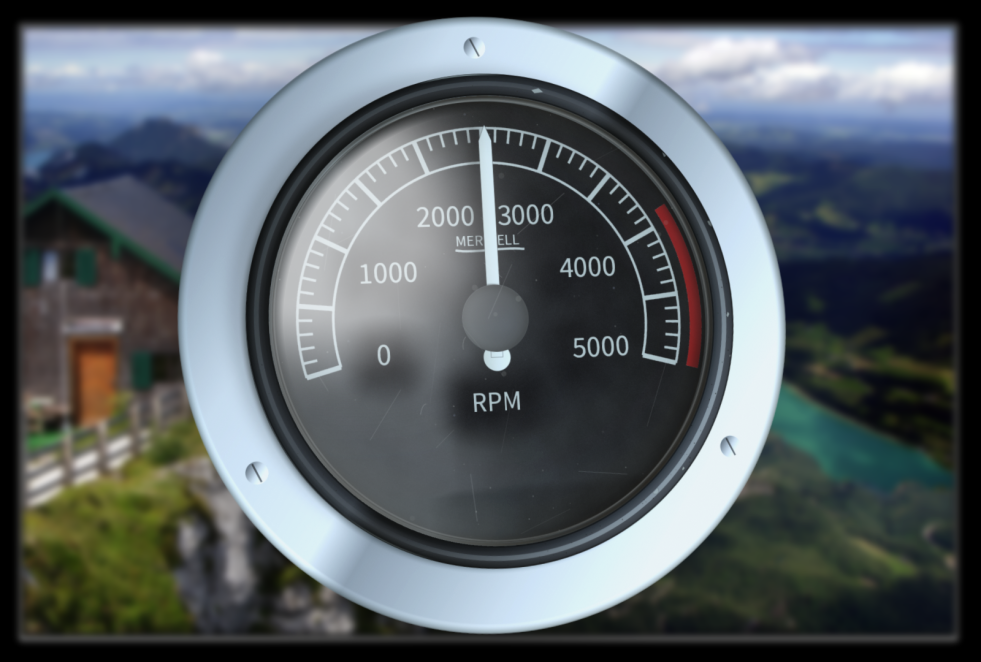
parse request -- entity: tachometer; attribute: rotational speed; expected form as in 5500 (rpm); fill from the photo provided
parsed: 2500 (rpm)
